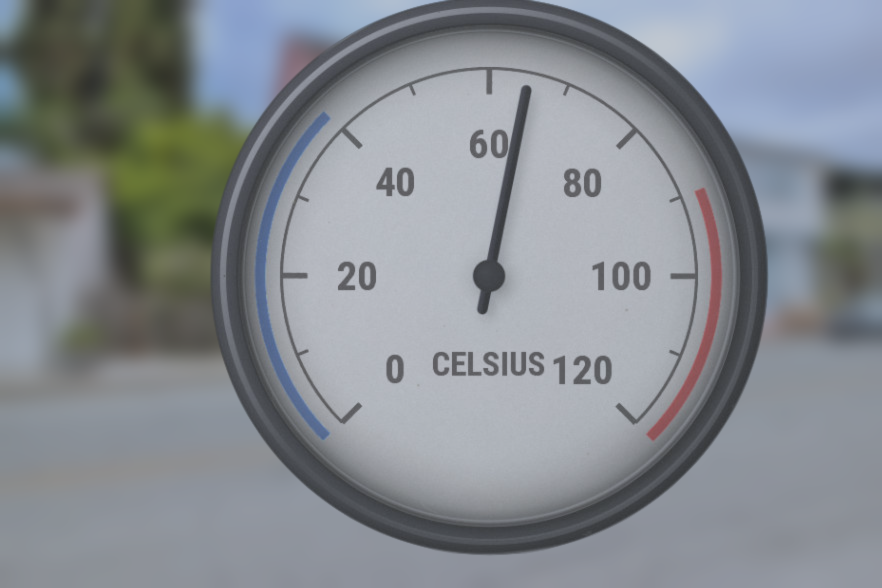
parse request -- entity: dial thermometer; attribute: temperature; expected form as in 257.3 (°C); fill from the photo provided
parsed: 65 (°C)
